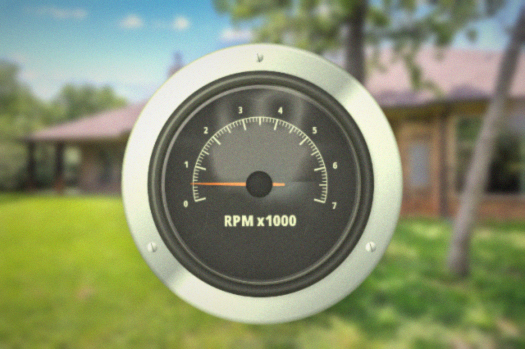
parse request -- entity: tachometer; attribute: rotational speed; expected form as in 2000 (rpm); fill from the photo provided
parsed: 500 (rpm)
